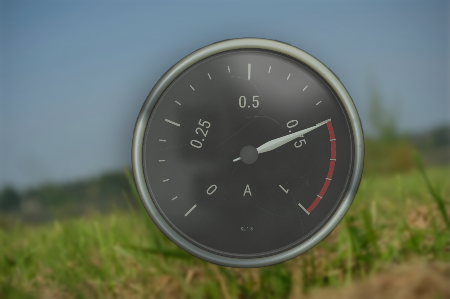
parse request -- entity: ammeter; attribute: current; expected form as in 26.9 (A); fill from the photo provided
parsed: 0.75 (A)
